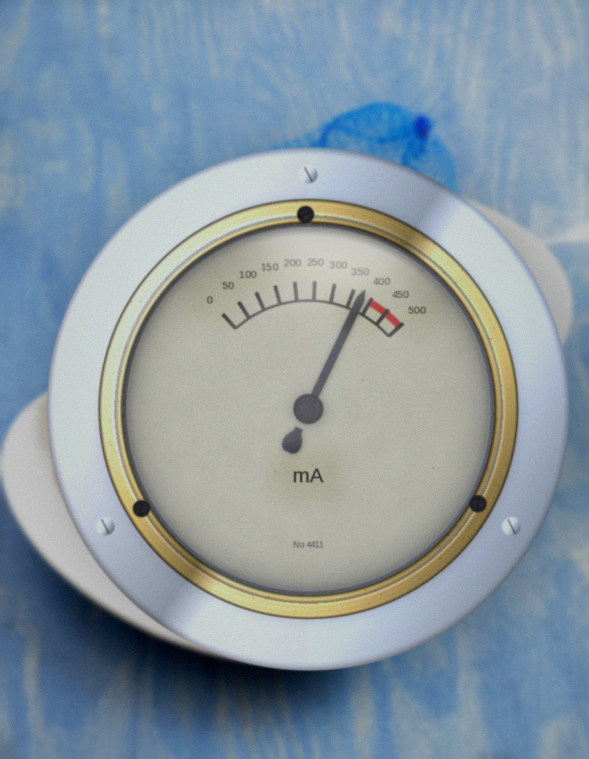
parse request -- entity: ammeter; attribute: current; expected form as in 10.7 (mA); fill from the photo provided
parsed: 375 (mA)
